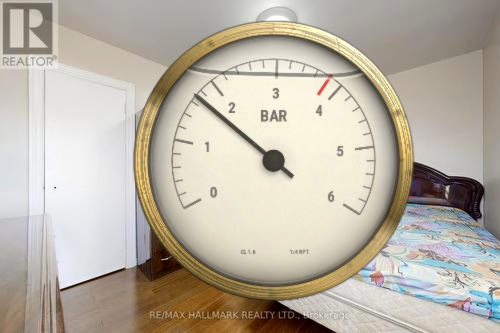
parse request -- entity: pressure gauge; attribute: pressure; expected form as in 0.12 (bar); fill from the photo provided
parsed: 1.7 (bar)
